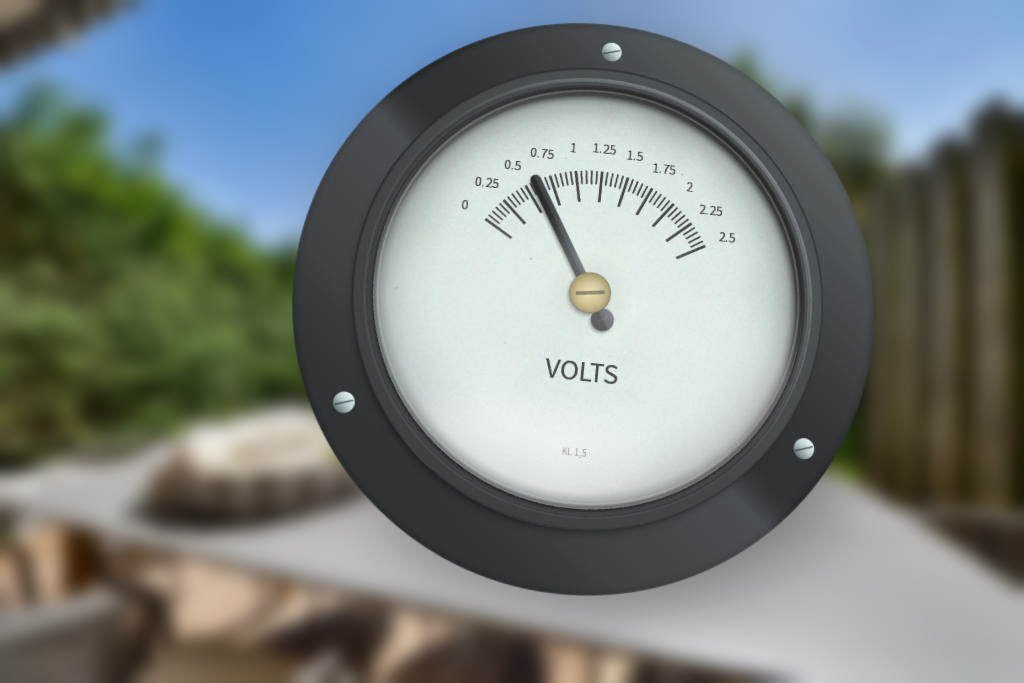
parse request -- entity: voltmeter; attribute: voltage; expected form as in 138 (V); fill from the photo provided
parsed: 0.6 (V)
